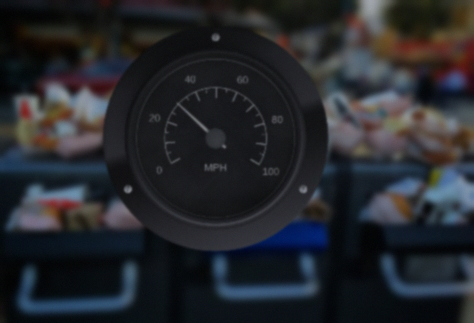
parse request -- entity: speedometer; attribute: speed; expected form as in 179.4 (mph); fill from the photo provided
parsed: 30 (mph)
